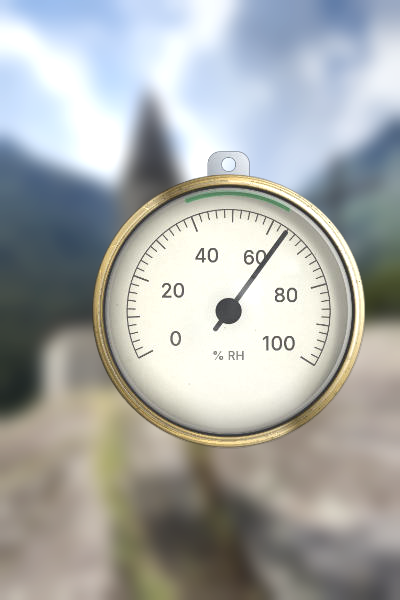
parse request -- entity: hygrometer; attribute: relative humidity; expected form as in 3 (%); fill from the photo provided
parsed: 64 (%)
